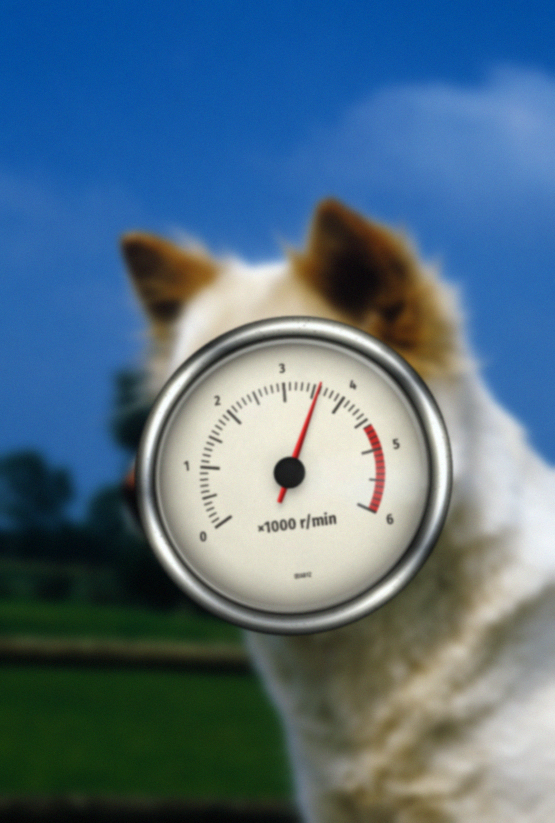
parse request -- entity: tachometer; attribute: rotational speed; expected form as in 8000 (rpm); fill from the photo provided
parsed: 3600 (rpm)
